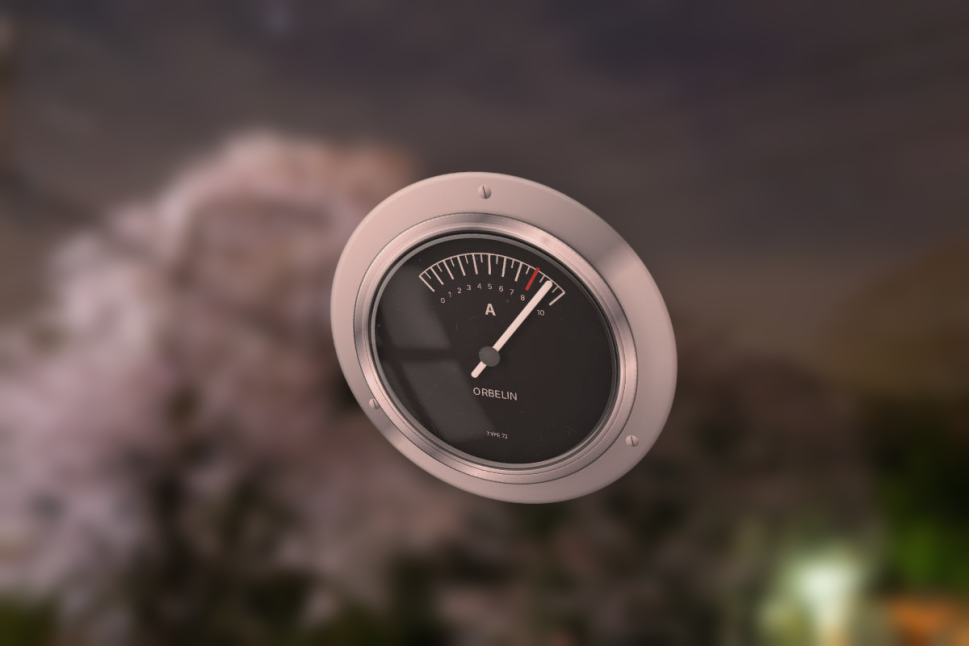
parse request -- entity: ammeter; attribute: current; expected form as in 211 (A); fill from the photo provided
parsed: 9 (A)
